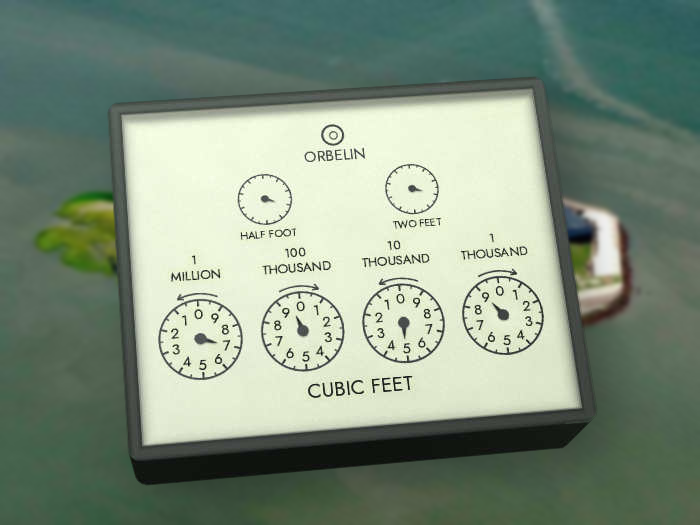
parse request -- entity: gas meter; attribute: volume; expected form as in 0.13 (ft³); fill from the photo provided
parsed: 694900 (ft³)
